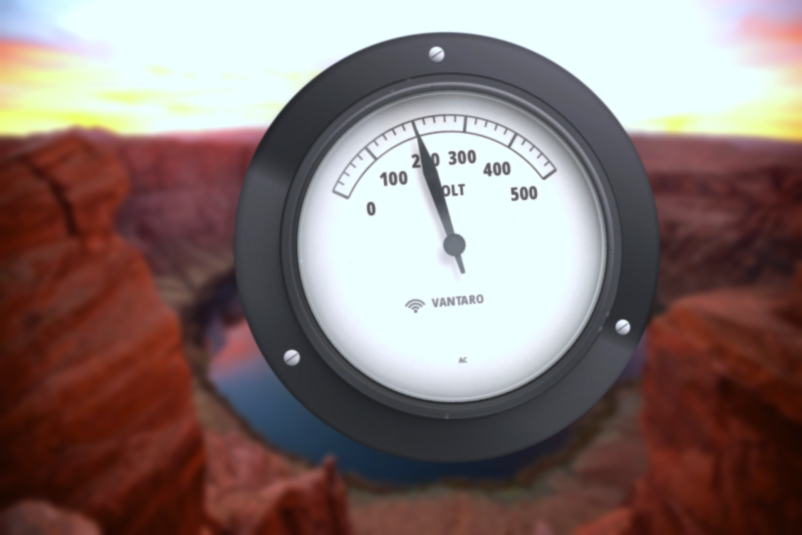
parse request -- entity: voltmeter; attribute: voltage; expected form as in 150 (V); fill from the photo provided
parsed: 200 (V)
